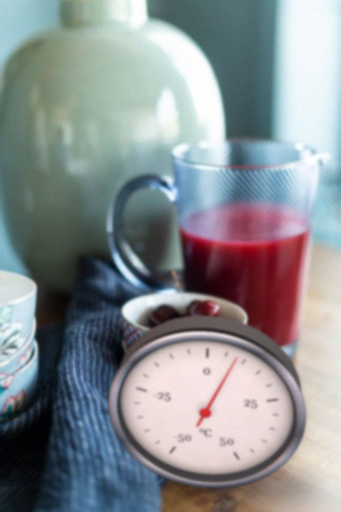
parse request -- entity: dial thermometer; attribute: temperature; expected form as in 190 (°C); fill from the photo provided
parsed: 7.5 (°C)
